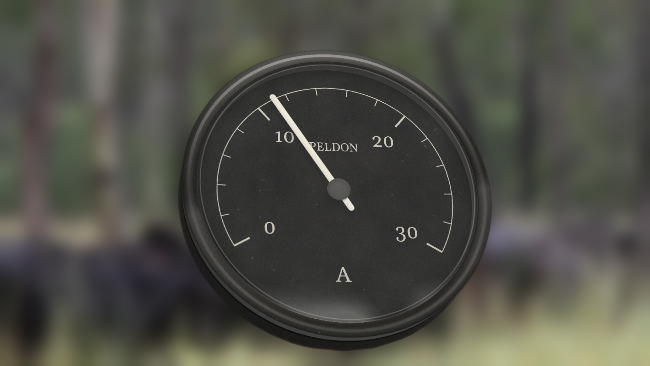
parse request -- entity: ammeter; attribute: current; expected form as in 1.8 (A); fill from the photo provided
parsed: 11 (A)
